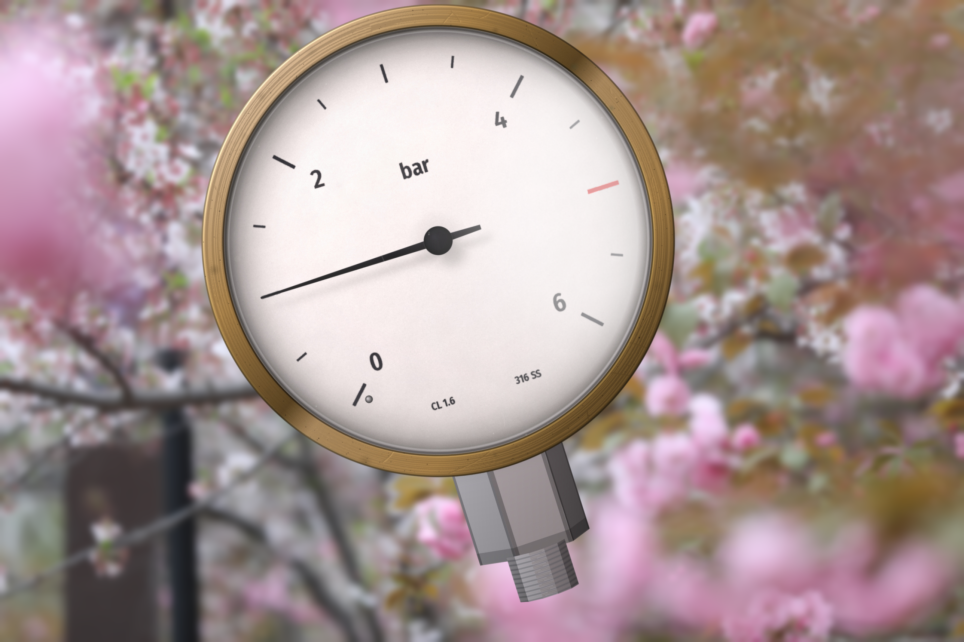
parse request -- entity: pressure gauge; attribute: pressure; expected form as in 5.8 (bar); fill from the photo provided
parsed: 1 (bar)
